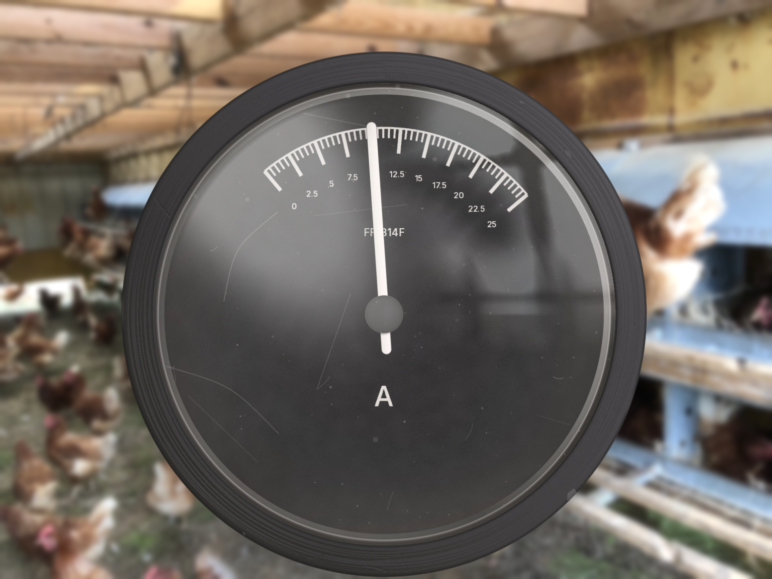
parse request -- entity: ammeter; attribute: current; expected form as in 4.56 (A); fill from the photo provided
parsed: 10 (A)
